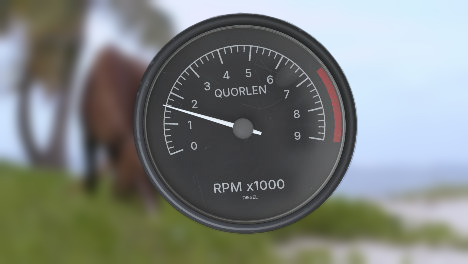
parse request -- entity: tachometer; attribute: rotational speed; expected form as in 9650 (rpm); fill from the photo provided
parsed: 1600 (rpm)
